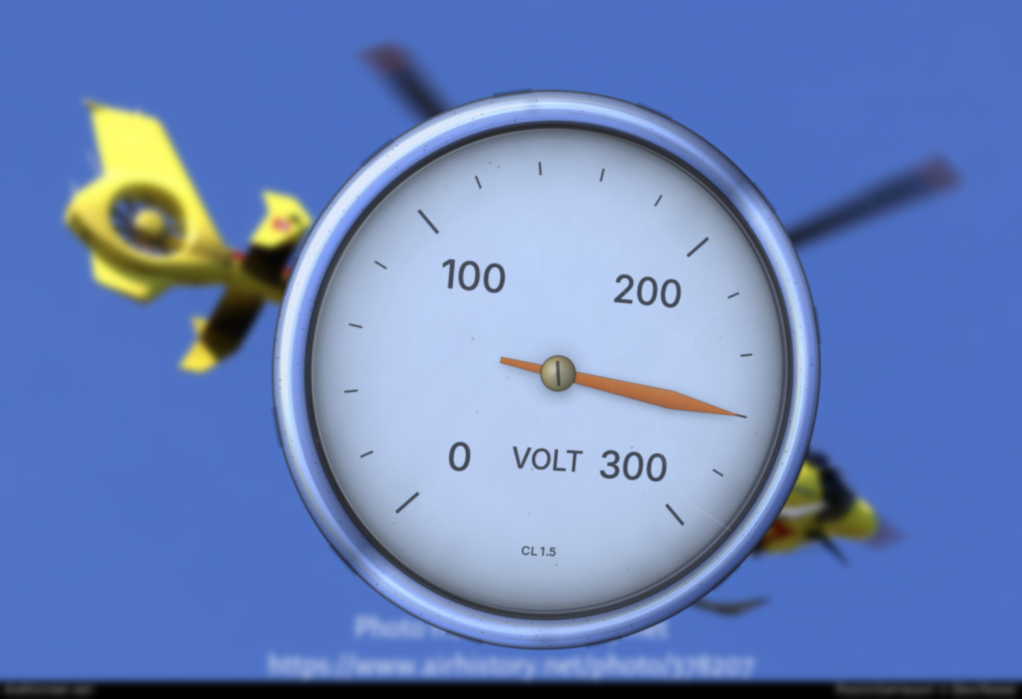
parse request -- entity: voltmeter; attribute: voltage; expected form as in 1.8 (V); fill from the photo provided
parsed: 260 (V)
